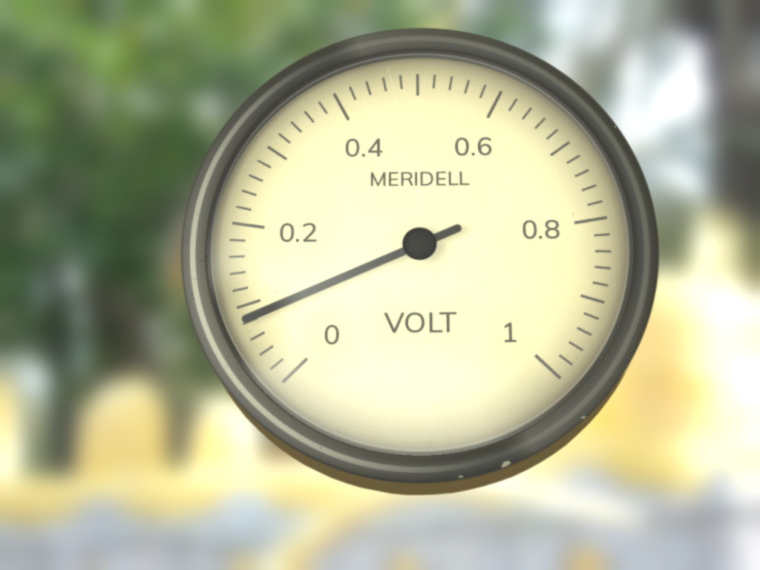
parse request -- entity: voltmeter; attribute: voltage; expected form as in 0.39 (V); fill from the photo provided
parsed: 0.08 (V)
